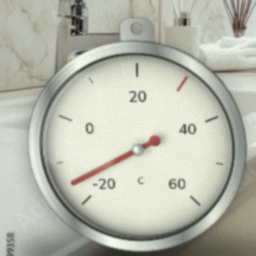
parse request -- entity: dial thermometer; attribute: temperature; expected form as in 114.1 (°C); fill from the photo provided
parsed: -15 (°C)
